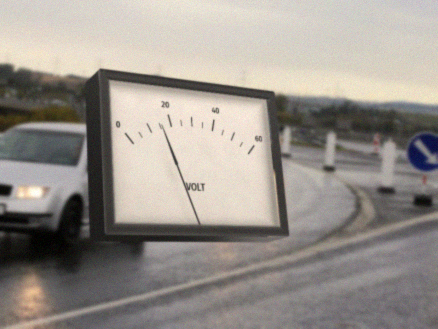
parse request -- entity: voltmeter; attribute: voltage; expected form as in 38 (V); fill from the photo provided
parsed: 15 (V)
